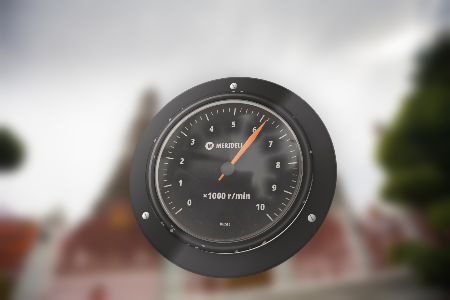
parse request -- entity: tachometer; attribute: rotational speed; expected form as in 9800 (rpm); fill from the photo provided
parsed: 6200 (rpm)
